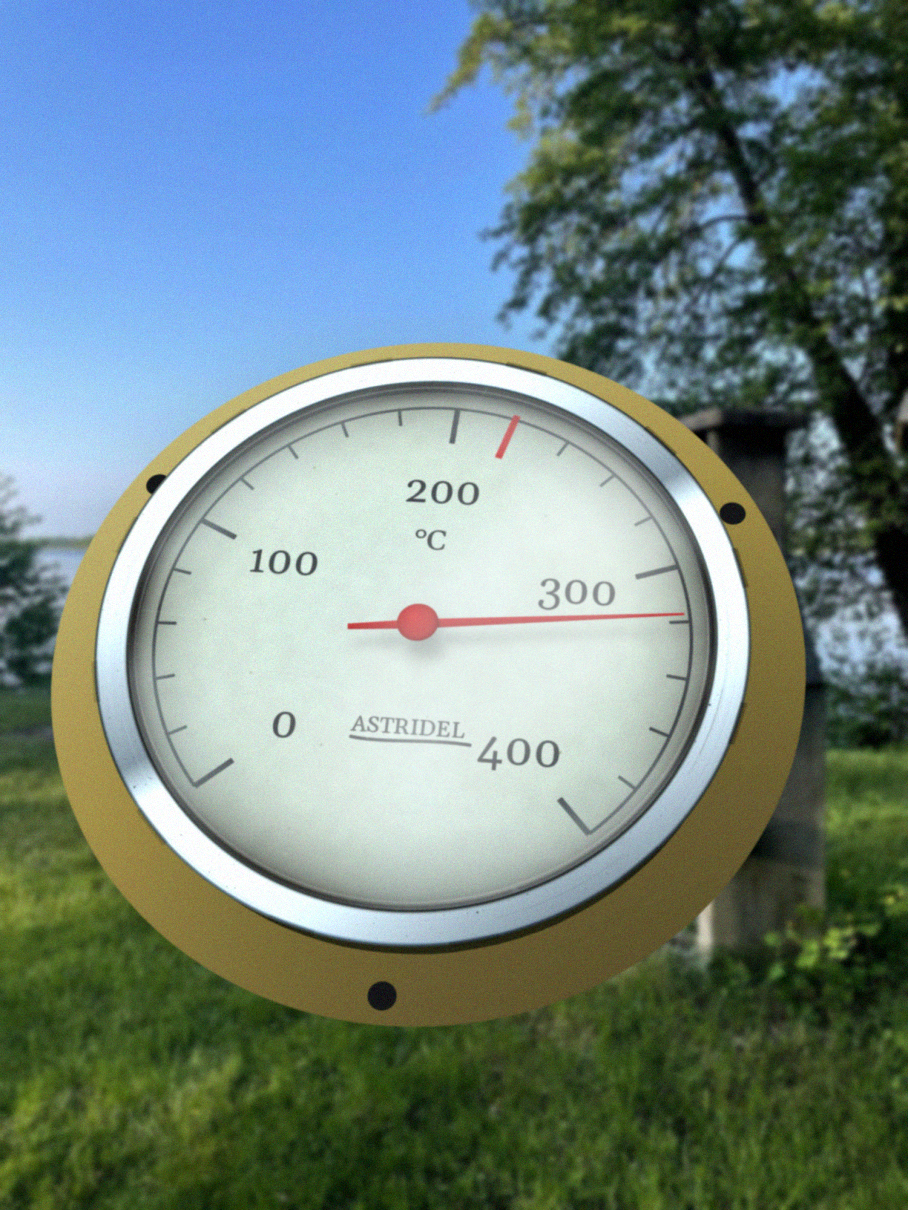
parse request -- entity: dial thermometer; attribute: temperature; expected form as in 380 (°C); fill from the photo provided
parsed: 320 (°C)
